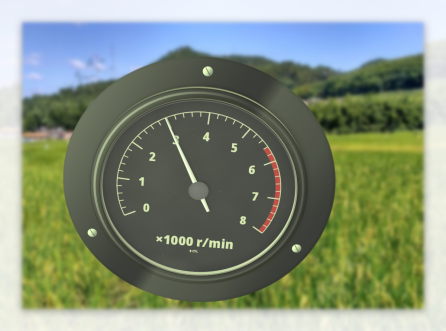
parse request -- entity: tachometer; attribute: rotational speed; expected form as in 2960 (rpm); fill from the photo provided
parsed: 3000 (rpm)
